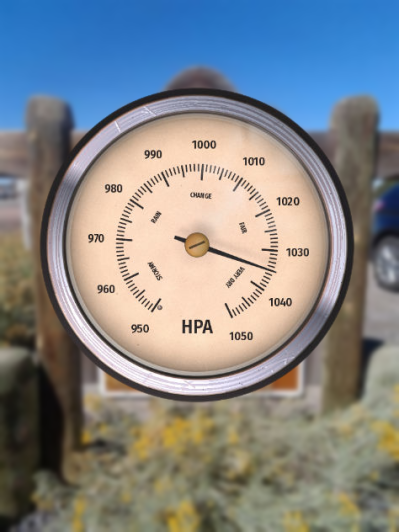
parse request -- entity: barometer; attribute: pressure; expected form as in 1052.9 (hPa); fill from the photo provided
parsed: 1035 (hPa)
